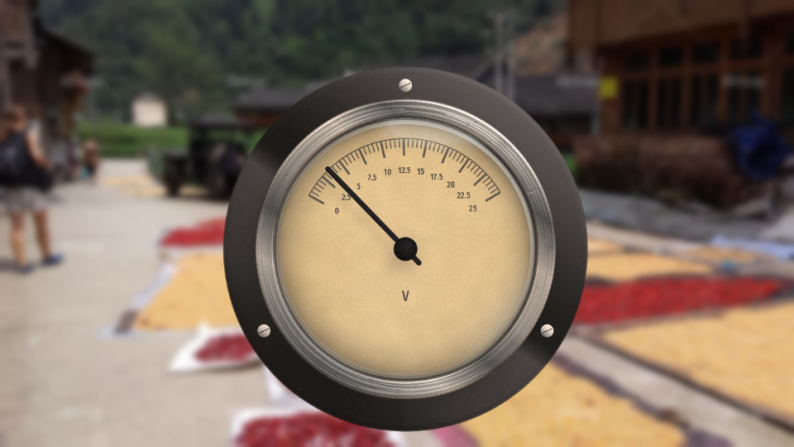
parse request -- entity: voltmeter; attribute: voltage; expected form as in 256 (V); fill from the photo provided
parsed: 3.5 (V)
